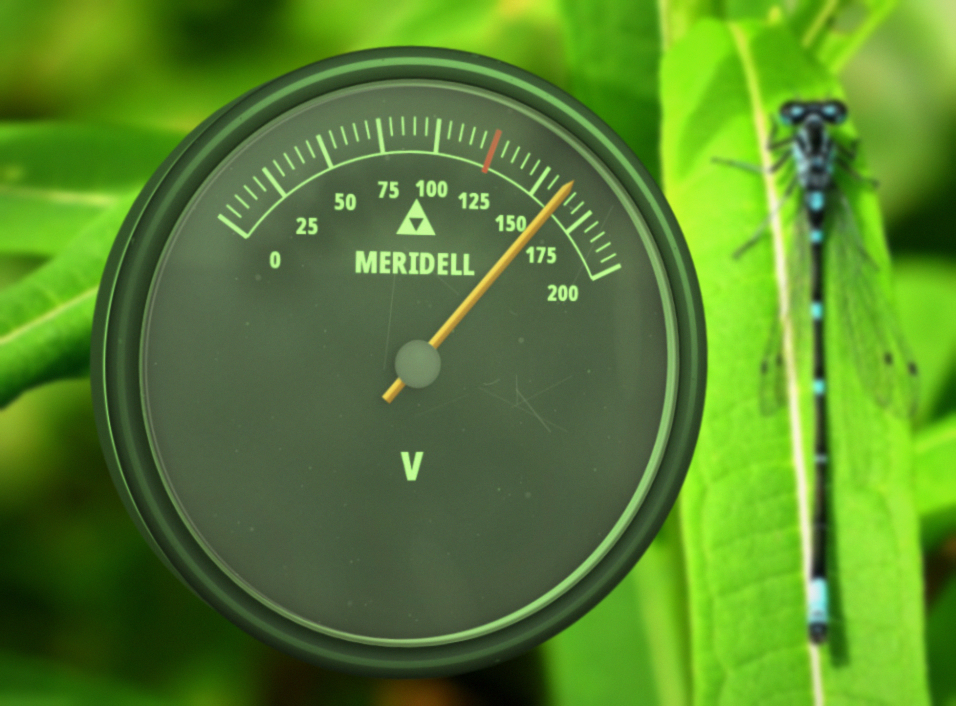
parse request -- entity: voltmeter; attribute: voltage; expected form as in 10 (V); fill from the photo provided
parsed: 160 (V)
